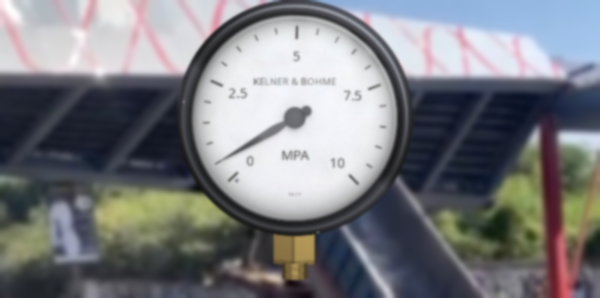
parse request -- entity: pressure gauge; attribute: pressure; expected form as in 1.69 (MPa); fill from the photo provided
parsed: 0.5 (MPa)
